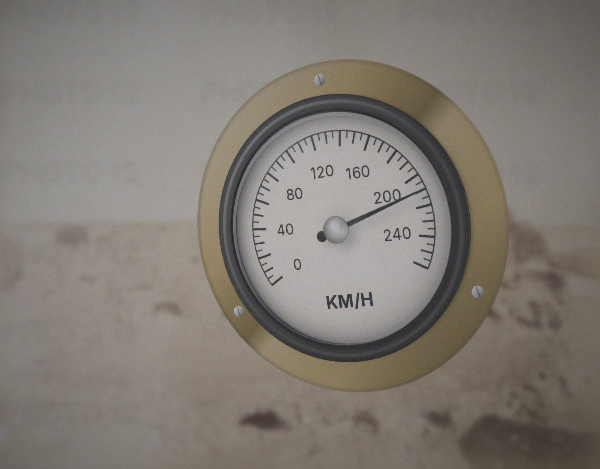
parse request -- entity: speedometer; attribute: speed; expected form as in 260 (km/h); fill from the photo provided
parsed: 210 (km/h)
